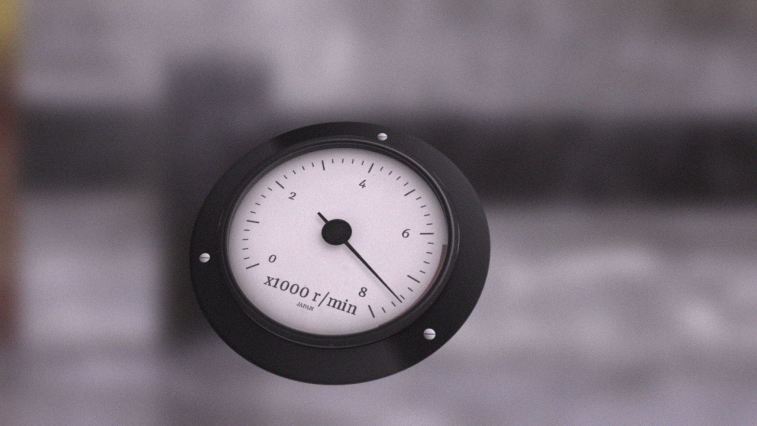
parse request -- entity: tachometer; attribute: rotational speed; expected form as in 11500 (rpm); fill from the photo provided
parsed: 7500 (rpm)
